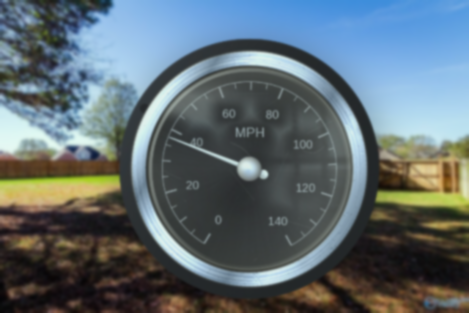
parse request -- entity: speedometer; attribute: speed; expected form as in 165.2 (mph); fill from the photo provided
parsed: 37.5 (mph)
